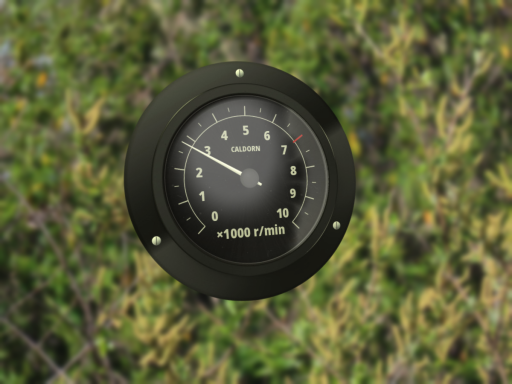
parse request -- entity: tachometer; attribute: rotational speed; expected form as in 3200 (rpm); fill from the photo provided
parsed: 2750 (rpm)
